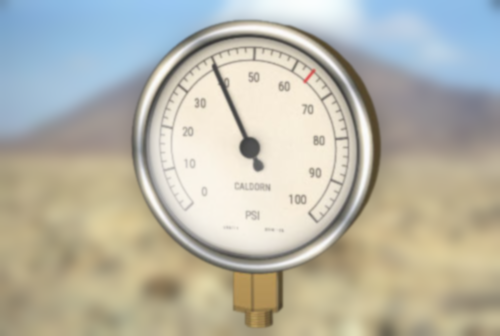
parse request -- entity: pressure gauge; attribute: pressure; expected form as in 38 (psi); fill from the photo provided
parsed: 40 (psi)
